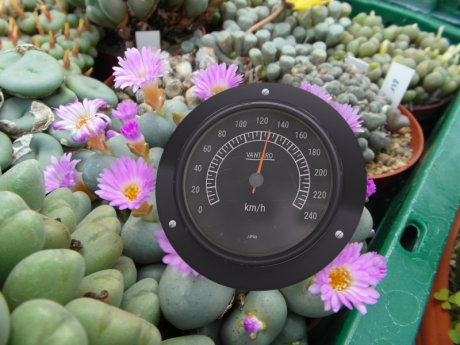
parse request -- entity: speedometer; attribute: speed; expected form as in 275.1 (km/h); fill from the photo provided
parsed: 130 (km/h)
